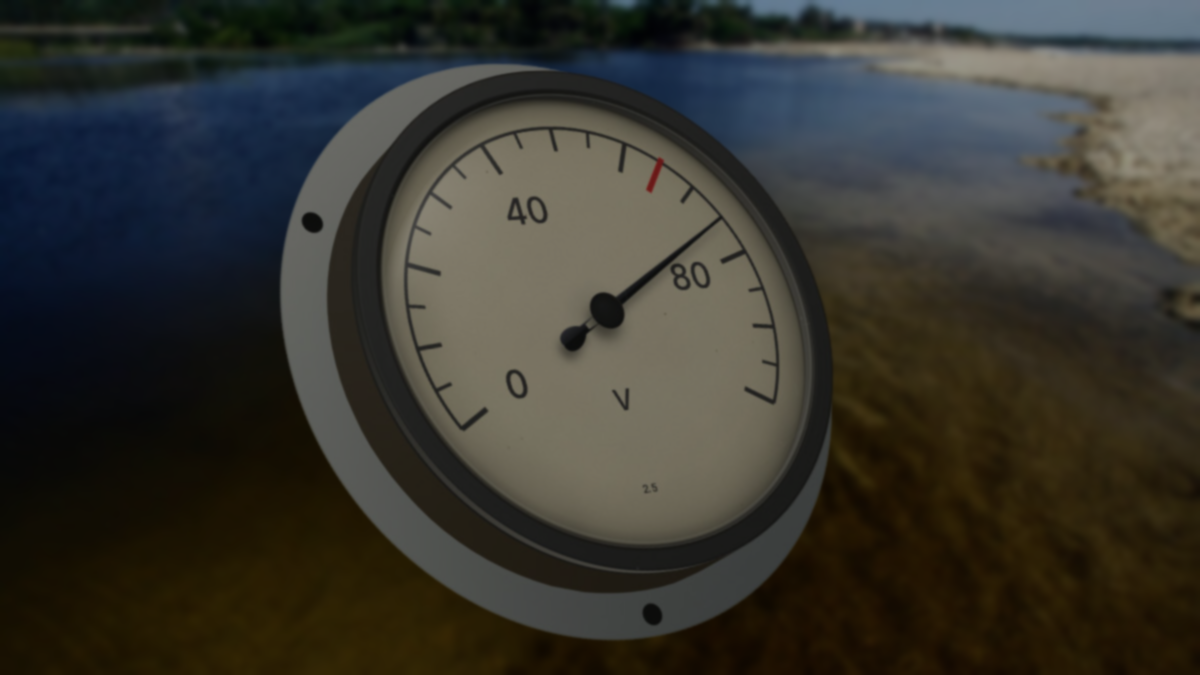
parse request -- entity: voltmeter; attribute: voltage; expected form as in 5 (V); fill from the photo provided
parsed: 75 (V)
